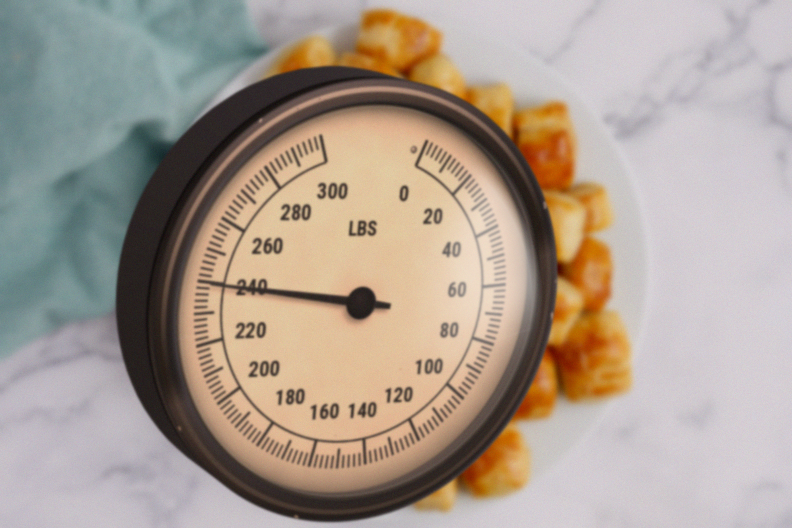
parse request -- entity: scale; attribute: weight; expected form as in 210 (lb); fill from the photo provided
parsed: 240 (lb)
